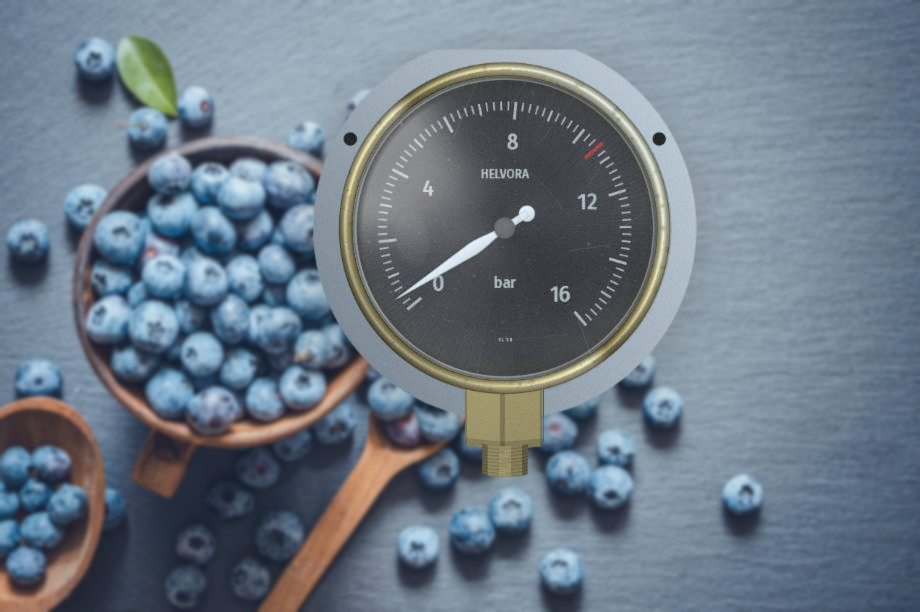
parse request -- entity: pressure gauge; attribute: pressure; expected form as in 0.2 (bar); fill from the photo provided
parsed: 0.4 (bar)
